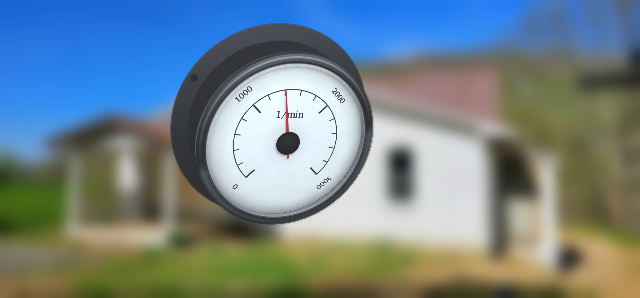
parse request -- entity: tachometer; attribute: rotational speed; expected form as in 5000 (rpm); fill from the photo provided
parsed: 1400 (rpm)
